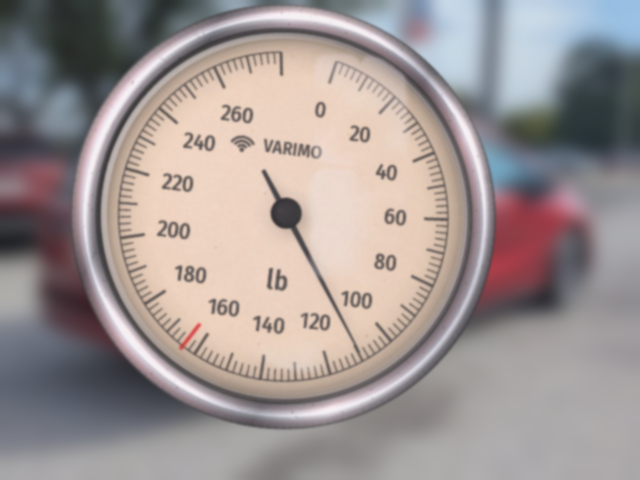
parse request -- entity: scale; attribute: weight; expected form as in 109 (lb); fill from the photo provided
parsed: 110 (lb)
